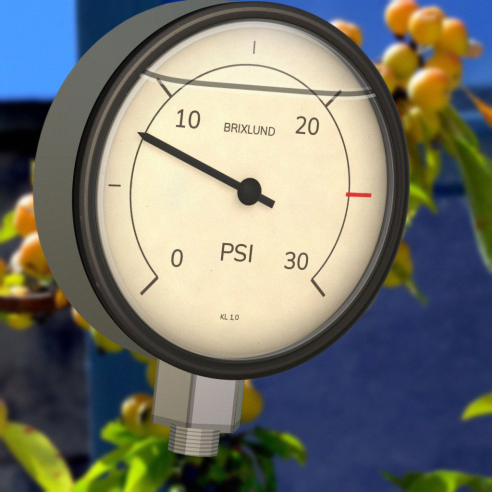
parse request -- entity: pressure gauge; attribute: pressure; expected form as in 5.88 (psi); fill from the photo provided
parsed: 7.5 (psi)
